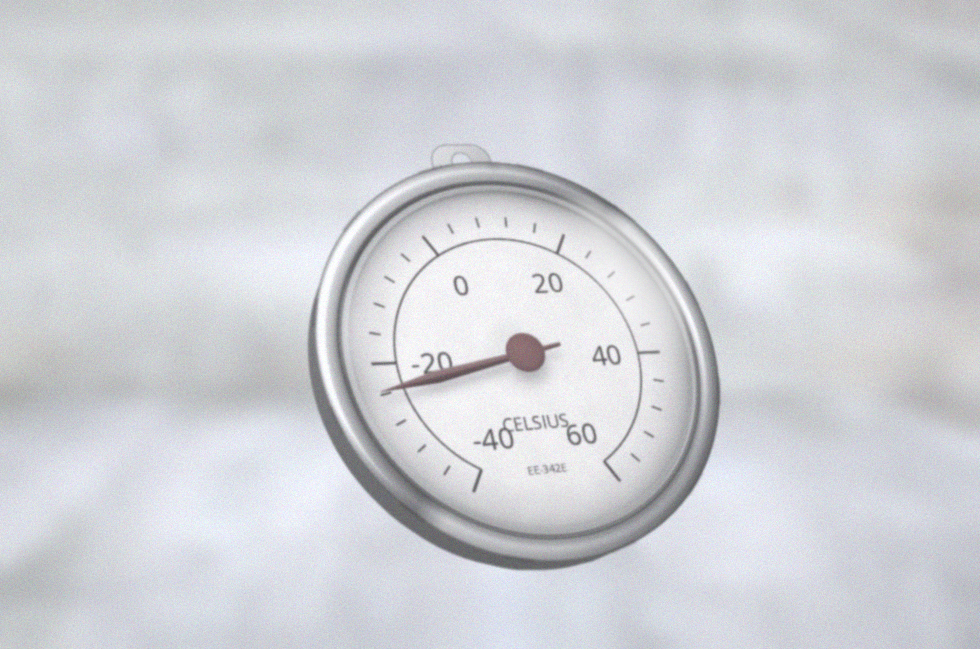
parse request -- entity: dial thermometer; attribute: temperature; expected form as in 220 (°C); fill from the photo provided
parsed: -24 (°C)
